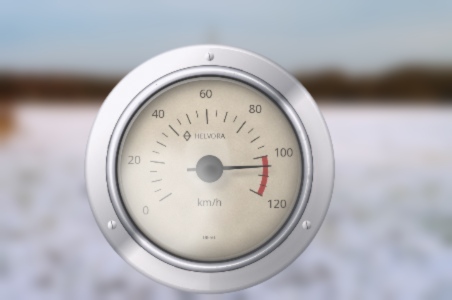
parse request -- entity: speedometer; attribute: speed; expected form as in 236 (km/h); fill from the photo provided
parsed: 105 (km/h)
